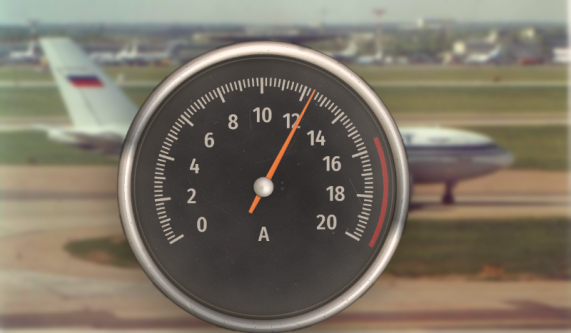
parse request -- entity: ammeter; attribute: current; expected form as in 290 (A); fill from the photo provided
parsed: 12.4 (A)
